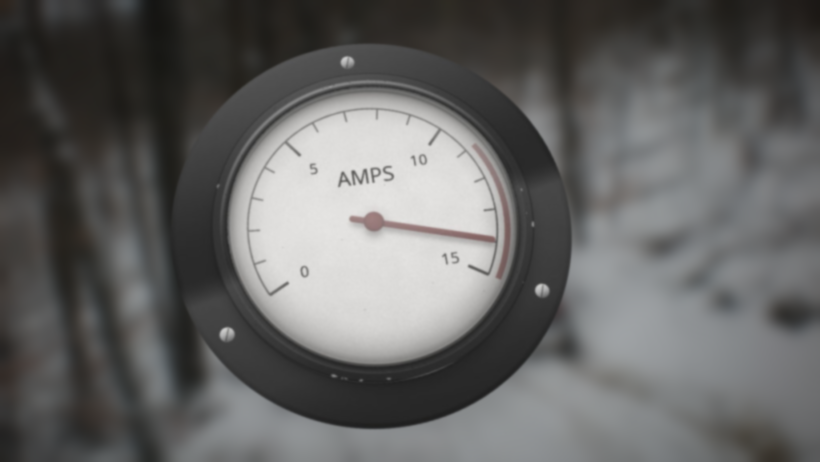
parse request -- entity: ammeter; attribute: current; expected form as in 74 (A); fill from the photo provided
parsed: 14 (A)
